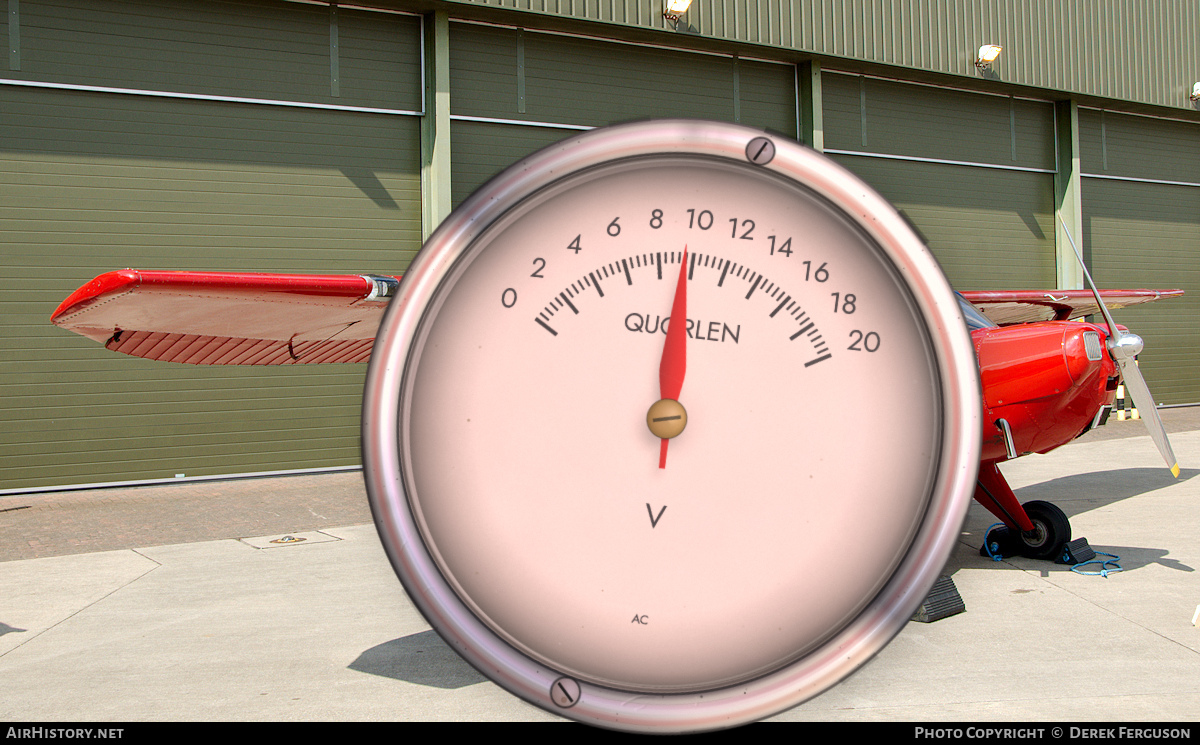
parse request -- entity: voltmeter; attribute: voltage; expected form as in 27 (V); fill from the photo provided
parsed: 9.6 (V)
